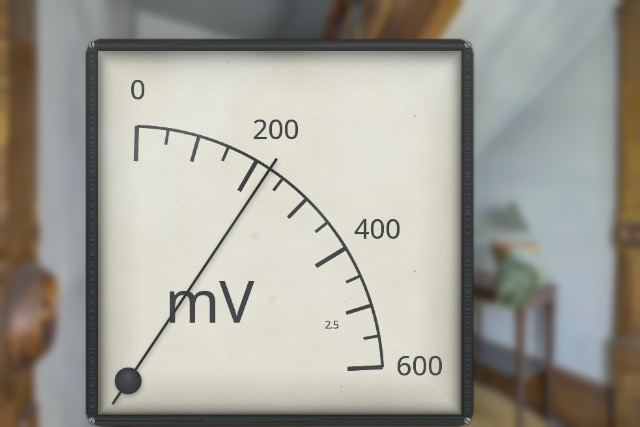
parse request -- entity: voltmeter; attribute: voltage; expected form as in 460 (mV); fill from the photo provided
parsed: 225 (mV)
